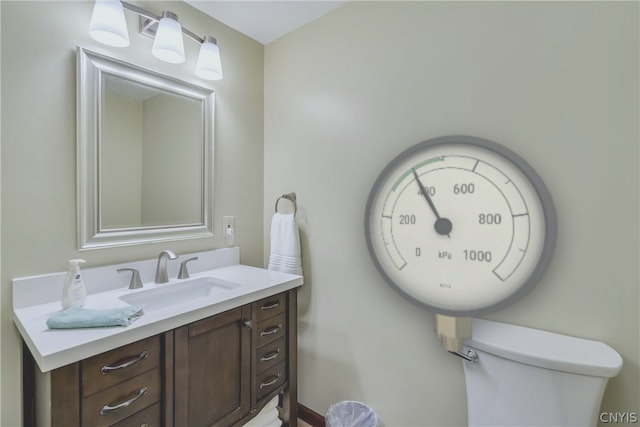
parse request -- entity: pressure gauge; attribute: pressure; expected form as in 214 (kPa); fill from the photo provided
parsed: 400 (kPa)
